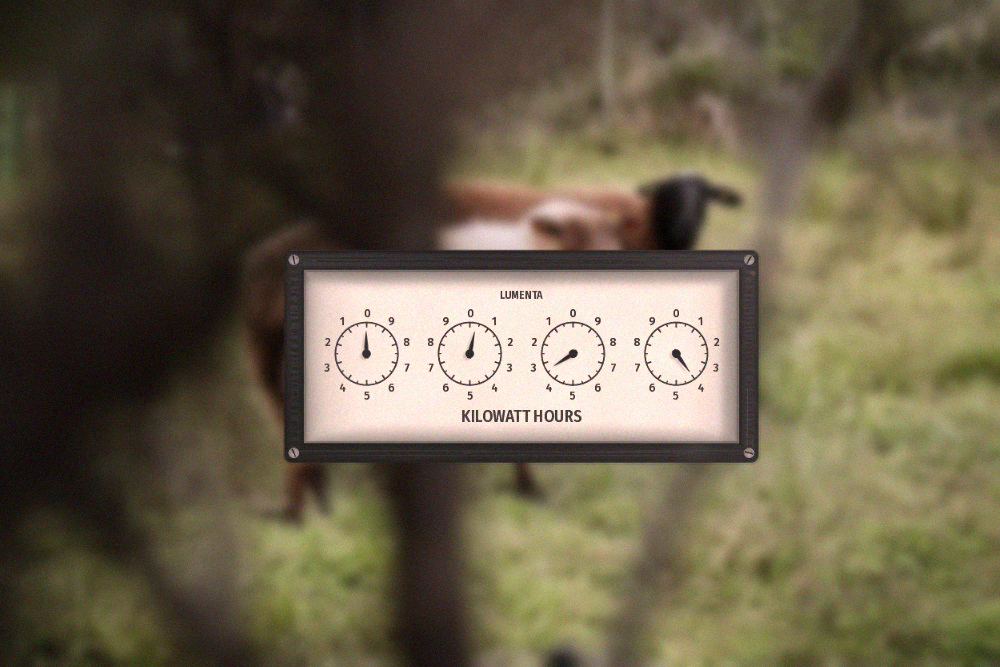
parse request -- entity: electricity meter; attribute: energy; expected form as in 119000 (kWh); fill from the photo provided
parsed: 34 (kWh)
